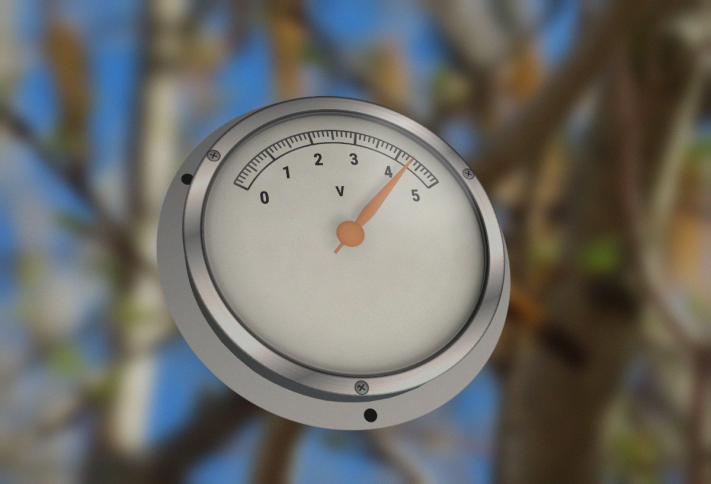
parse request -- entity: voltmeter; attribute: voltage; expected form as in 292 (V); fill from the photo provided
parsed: 4.3 (V)
